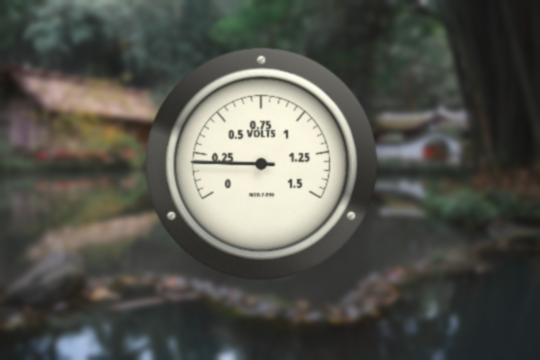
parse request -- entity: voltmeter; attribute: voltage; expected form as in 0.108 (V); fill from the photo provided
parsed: 0.2 (V)
